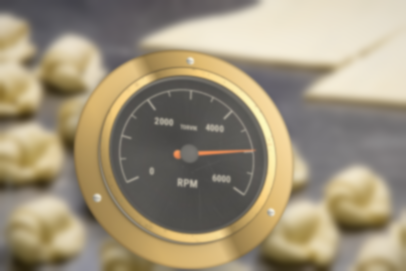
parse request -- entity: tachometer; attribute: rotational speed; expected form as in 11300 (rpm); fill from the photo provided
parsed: 5000 (rpm)
